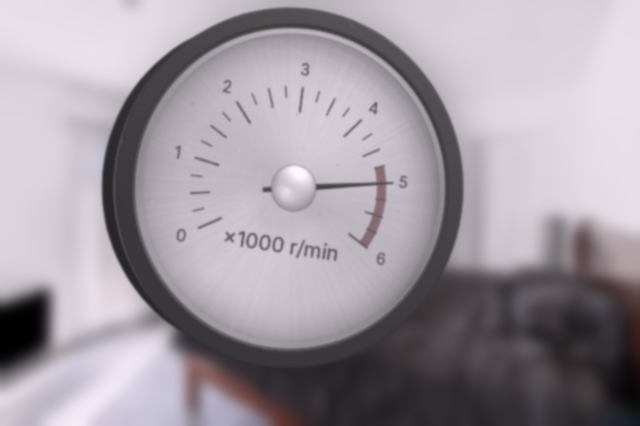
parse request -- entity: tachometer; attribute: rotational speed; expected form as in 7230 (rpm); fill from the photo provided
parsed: 5000 (rpm)
